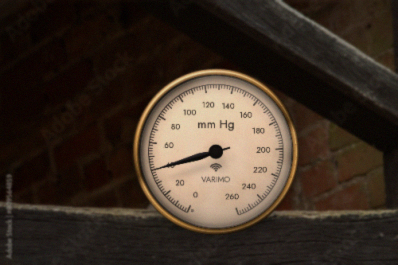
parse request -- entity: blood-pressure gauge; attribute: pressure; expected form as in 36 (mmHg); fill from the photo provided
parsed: 40 (mmHg)
